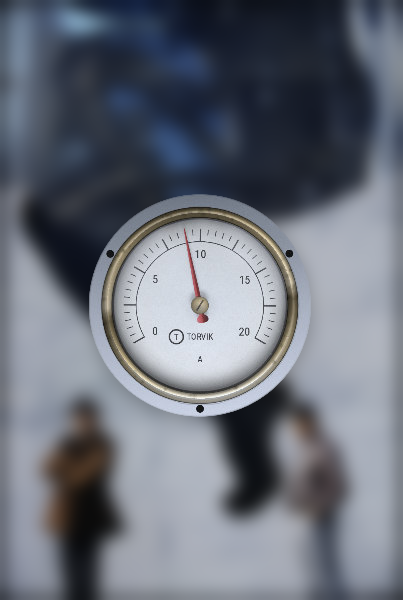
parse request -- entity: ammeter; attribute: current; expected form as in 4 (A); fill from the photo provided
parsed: 9 (A)
